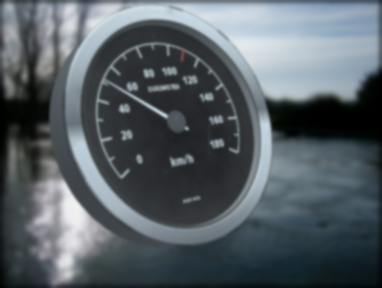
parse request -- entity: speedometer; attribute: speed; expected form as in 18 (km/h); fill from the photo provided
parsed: 50 (km/h)
